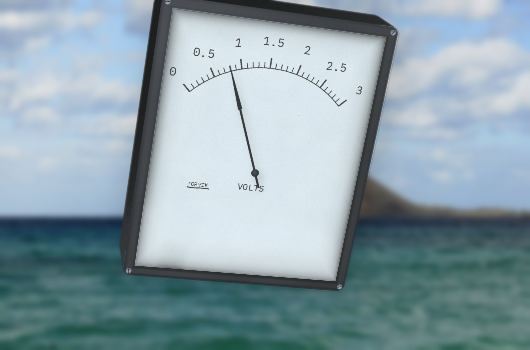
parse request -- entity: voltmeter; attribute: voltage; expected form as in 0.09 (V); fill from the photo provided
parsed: 0.8 (V)
